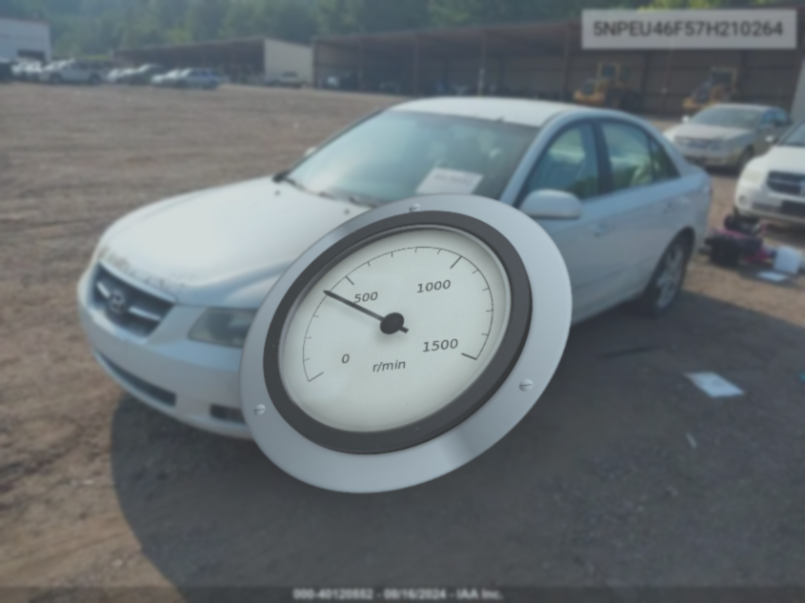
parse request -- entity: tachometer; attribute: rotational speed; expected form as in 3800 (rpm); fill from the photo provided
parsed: 400 (rpm)
